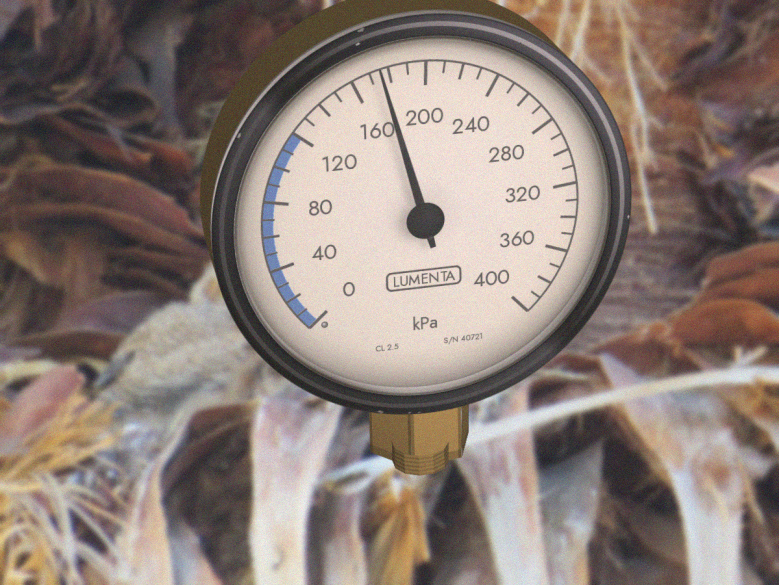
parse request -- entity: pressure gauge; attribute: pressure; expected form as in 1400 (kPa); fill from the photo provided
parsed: 175 (kPa)
